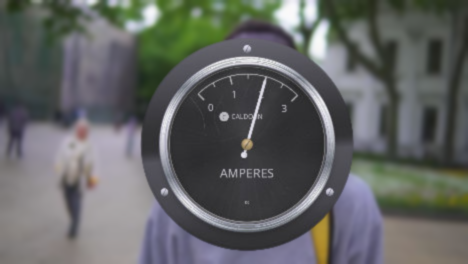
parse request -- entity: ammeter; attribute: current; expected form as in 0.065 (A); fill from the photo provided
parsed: 2 (A)
